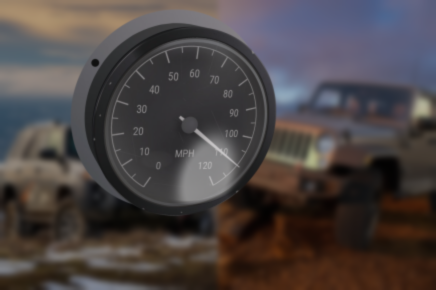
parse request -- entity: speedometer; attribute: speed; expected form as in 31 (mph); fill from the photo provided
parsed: 110 (mph)
